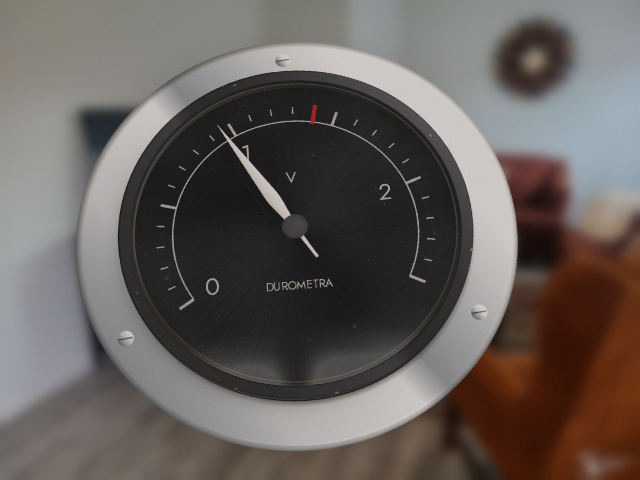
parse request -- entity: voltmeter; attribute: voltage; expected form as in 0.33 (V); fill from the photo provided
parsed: 0.95 (V)
